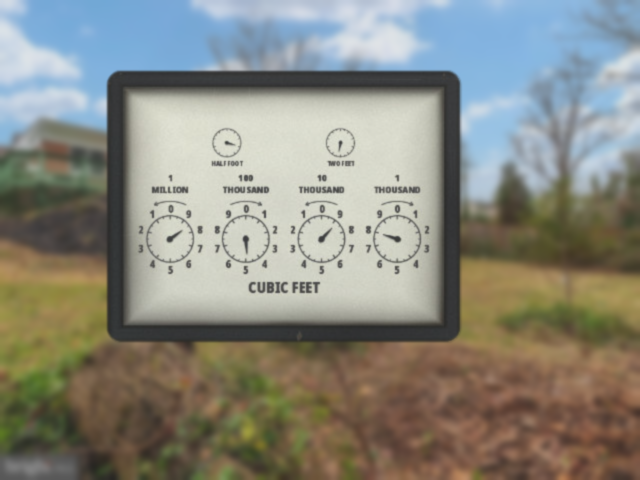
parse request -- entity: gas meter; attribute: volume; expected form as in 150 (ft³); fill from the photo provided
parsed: 848800 (ft³)
